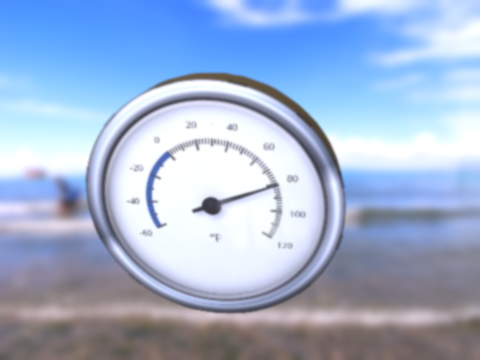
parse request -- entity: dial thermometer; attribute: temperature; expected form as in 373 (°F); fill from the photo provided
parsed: 80 (°F)
